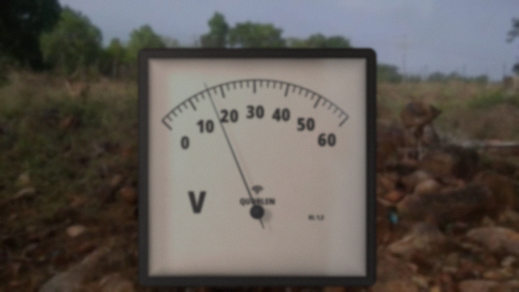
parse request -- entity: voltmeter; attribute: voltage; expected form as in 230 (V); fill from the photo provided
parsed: 16 (V)
